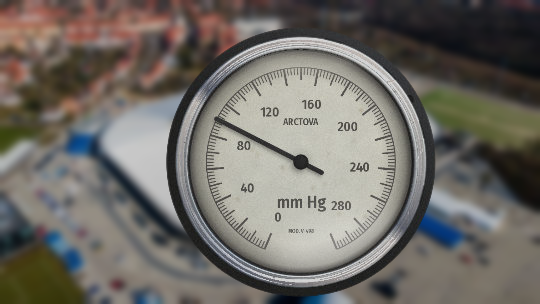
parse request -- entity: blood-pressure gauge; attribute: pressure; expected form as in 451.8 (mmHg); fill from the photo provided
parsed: 90 (mmHg)
